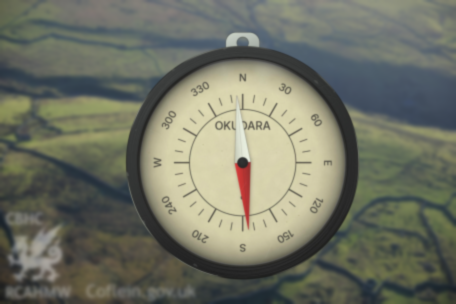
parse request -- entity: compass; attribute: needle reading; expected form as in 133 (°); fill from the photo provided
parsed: 175 (°)
